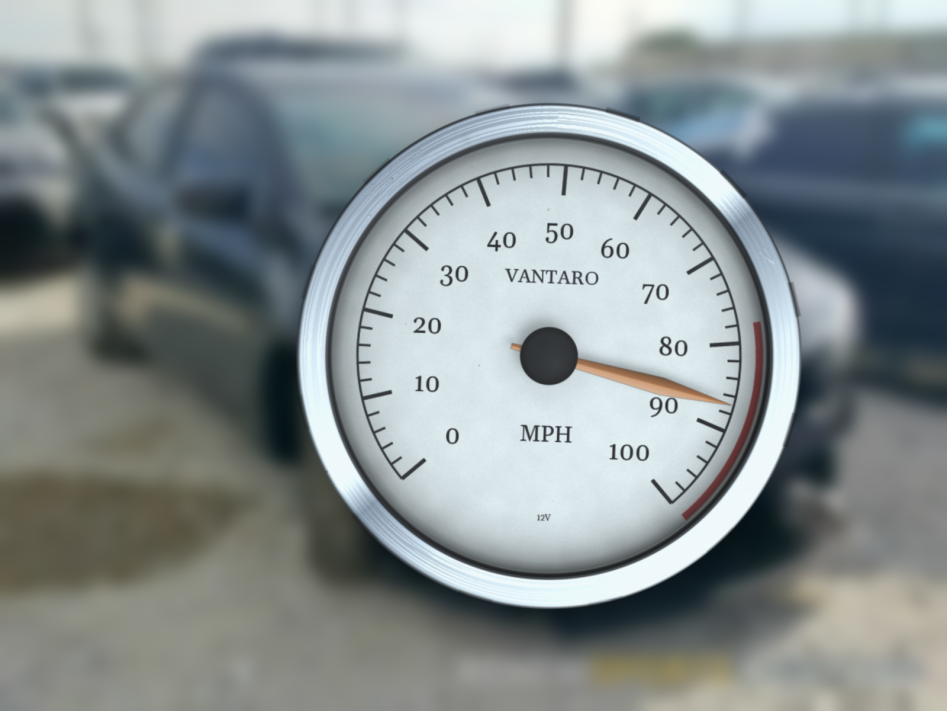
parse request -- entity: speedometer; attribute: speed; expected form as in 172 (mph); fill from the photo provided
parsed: 87 (mph)
